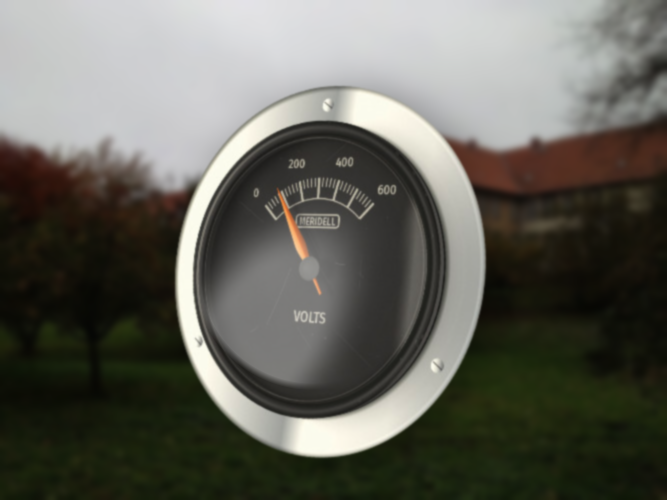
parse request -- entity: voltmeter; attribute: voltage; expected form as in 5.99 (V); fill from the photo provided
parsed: 100 (V)
